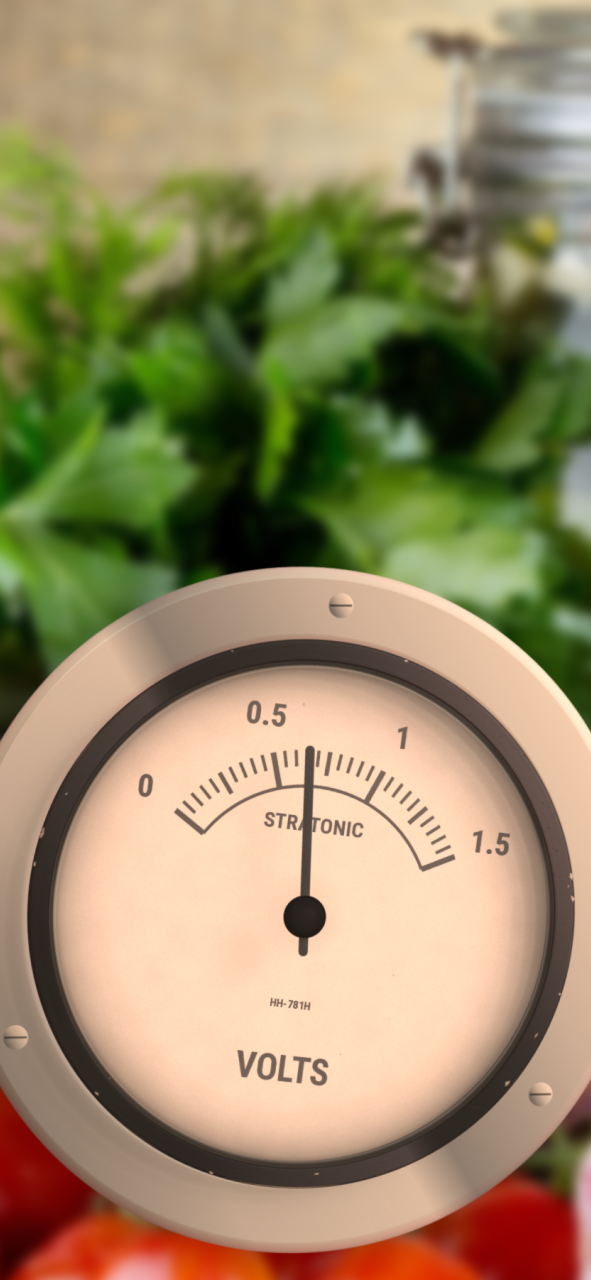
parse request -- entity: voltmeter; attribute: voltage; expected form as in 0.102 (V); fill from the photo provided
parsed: 0.65 (V)
